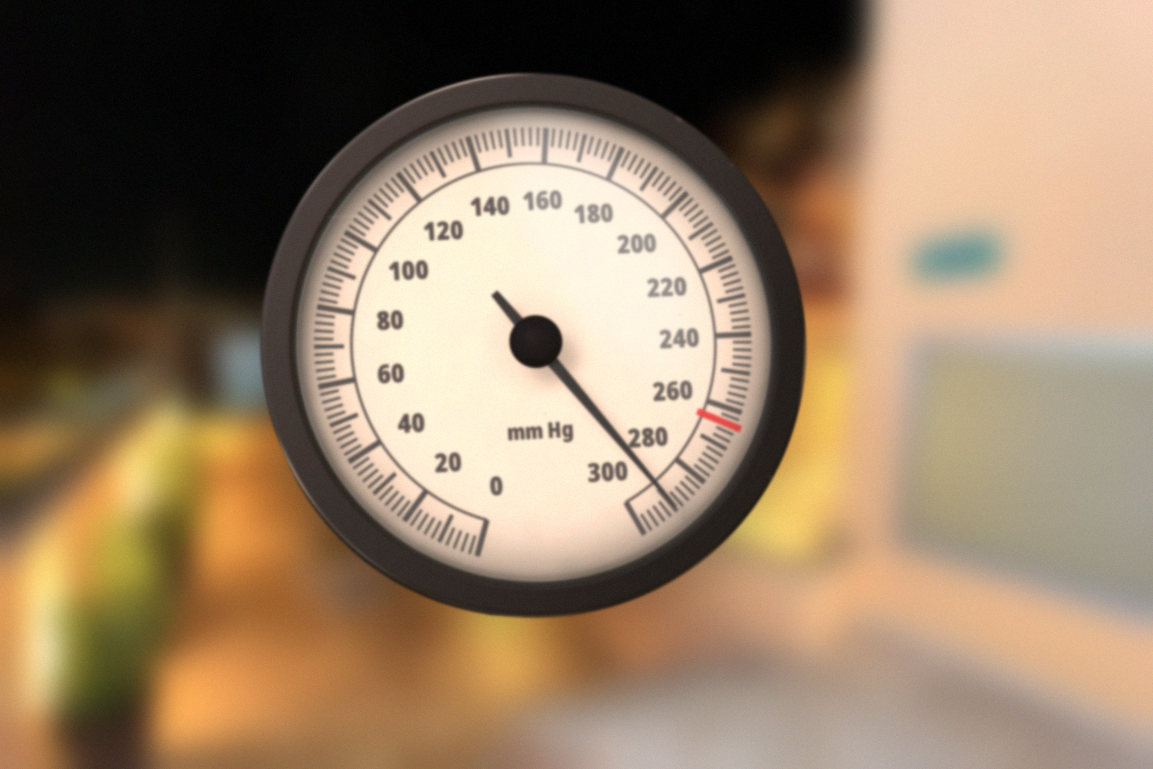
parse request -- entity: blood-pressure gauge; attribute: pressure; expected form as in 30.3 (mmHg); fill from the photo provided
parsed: 290 (mmHg)
